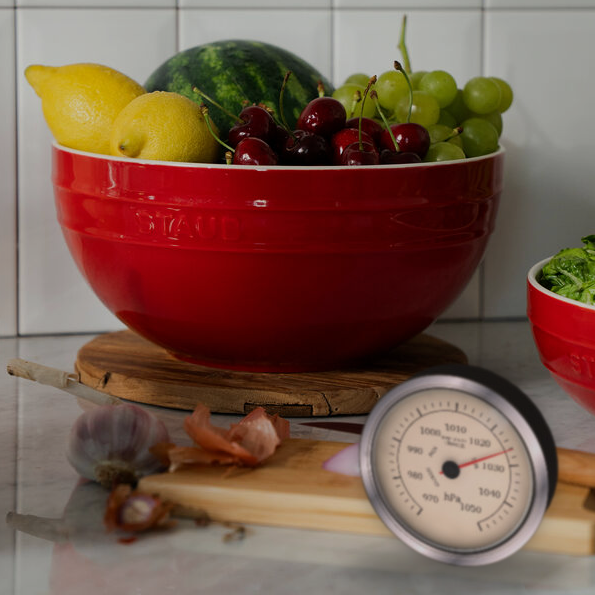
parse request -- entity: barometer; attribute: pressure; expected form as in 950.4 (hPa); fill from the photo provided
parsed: 1026 (hPa)
